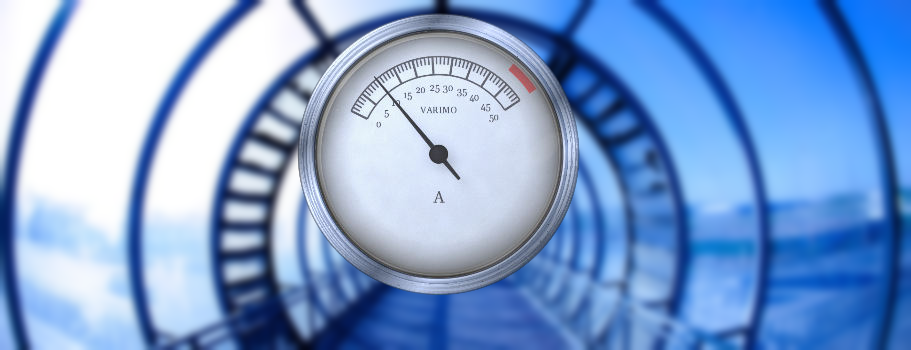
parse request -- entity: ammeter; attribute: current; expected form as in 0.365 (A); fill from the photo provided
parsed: 10 (A)
